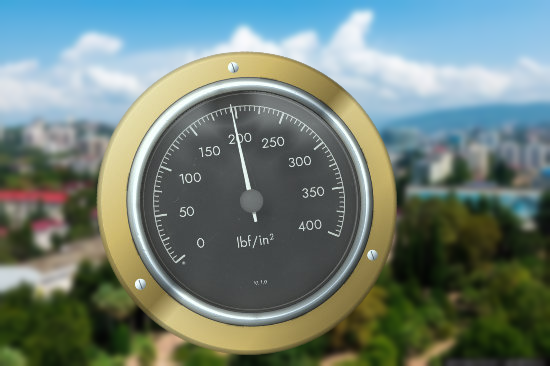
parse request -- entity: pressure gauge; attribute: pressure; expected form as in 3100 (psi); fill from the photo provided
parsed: 195 (psi)
